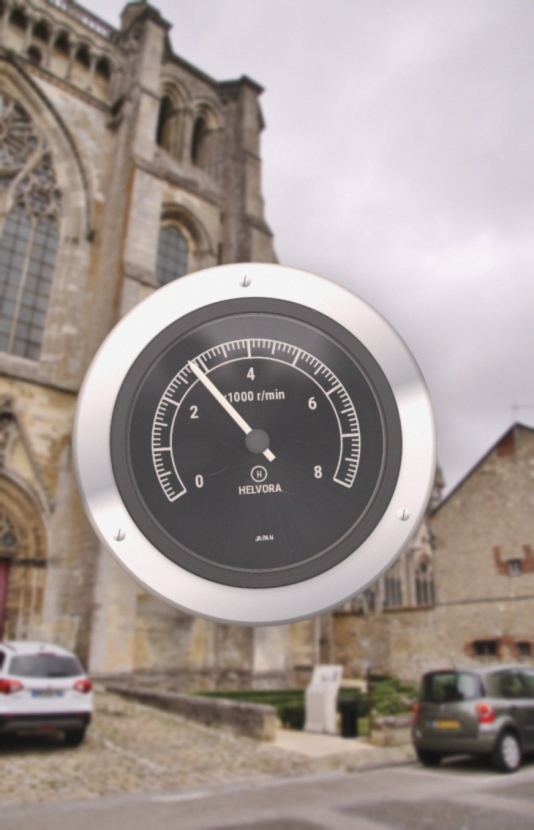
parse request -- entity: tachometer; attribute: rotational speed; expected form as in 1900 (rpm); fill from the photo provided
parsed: 2800 (rpm)
